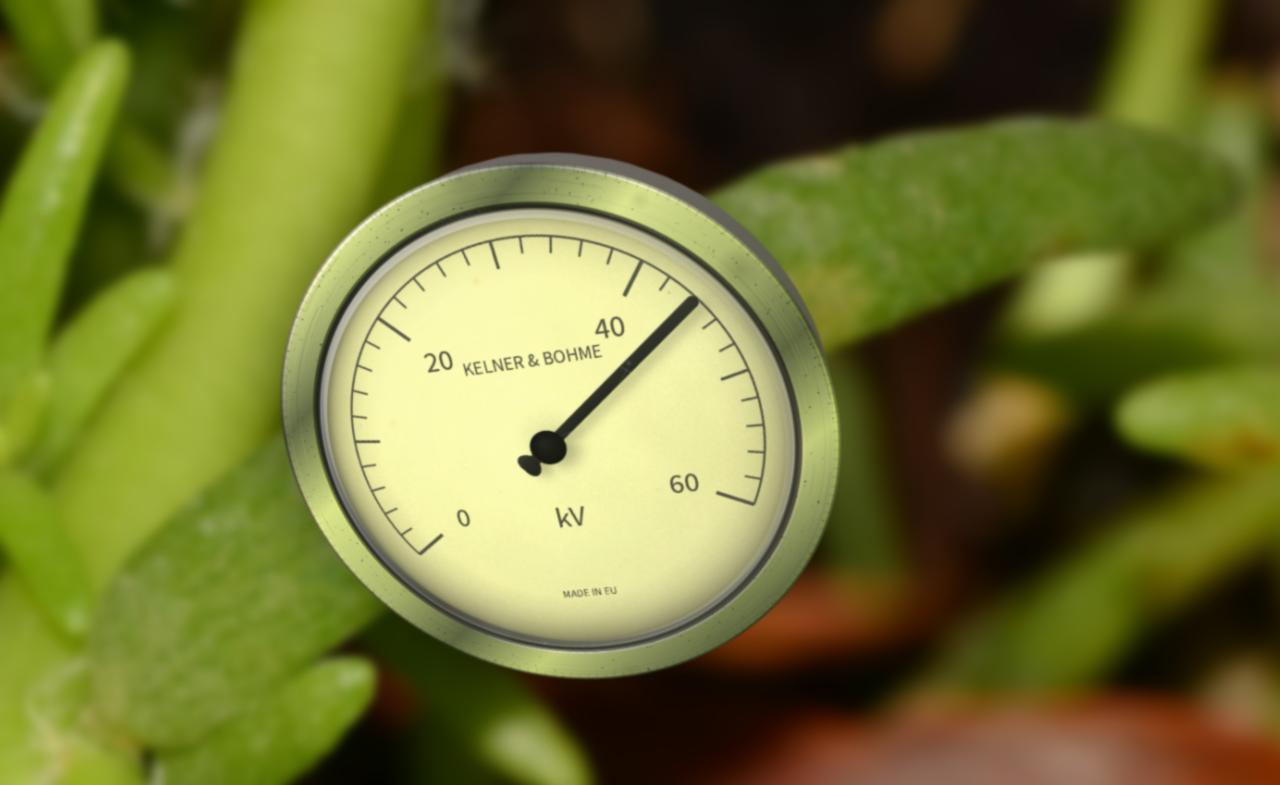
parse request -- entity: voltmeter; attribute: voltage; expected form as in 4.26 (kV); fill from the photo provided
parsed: 44 (kV)
